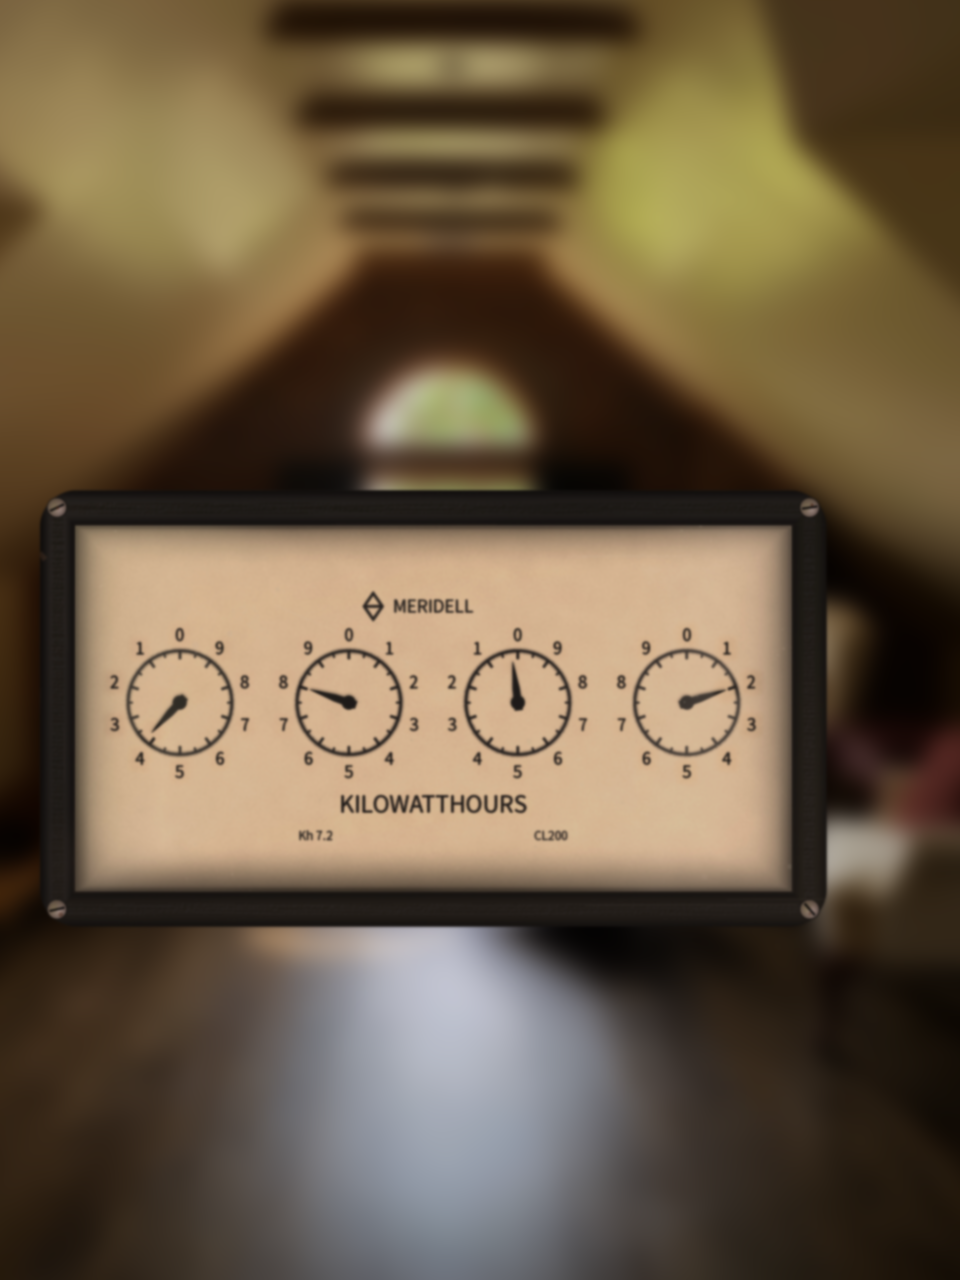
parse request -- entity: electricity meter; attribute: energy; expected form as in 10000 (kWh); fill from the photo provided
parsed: 3802 (kWh)
